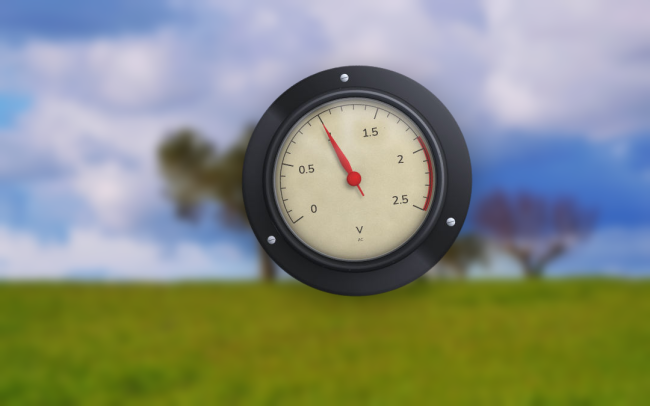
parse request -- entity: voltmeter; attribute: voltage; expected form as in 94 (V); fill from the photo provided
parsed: 1 (V)
